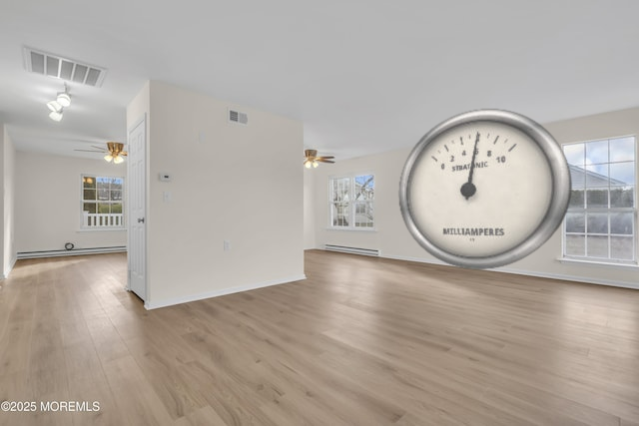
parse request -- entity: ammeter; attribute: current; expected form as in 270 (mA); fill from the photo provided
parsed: 6 (mA)
